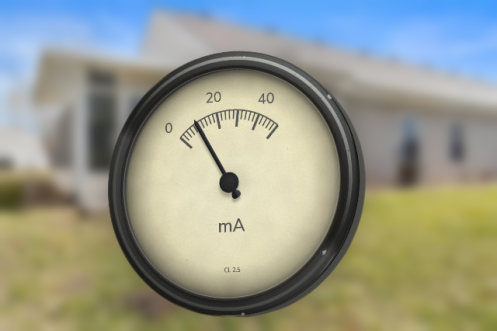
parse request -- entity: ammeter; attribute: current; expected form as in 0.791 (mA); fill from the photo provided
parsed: 10 (mA)
